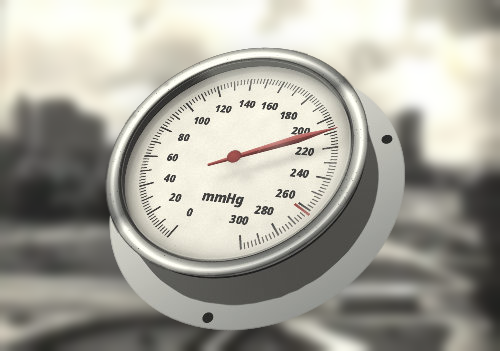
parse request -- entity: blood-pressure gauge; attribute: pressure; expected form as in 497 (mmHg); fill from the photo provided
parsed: 210 (mmHg)
